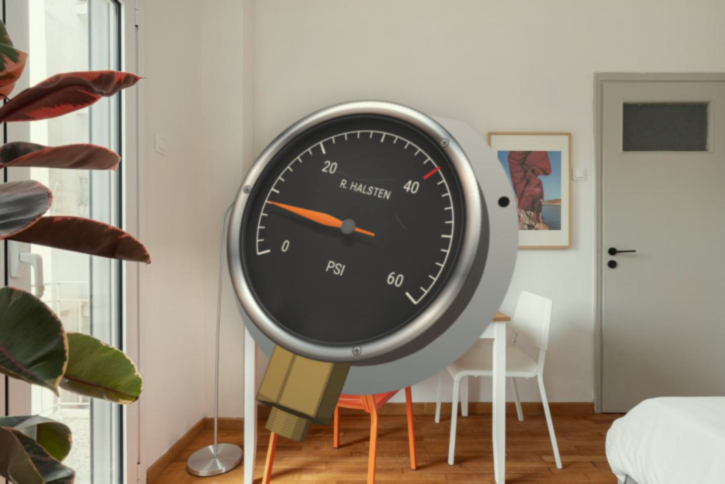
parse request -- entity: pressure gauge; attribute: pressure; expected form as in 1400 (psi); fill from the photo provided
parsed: 8 (psi)
